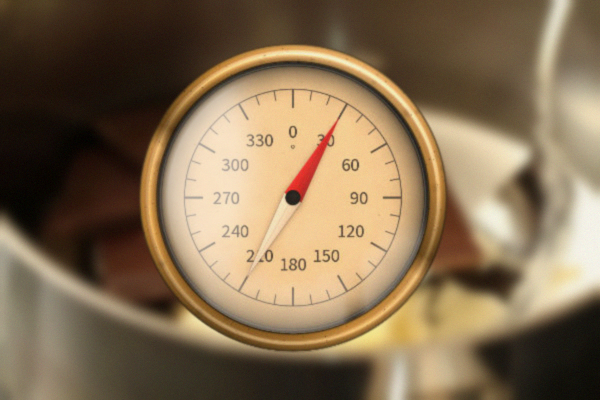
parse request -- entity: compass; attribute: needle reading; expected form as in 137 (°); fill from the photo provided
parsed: 30 (°)
